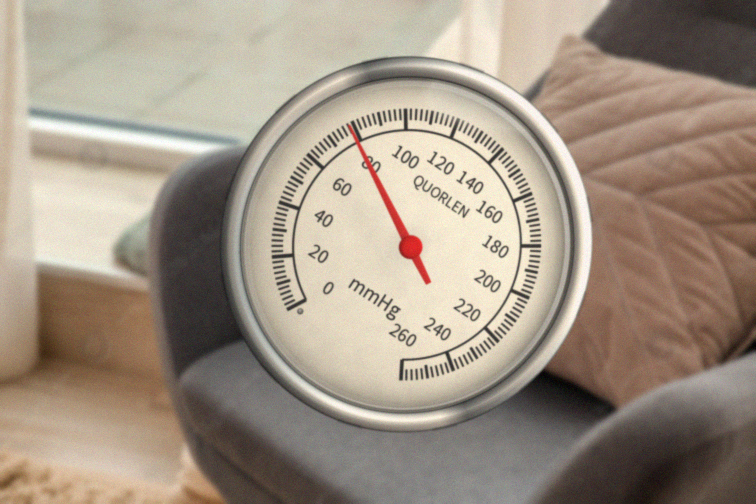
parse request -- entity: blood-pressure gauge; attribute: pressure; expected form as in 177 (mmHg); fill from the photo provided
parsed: 78 (mmHg)
